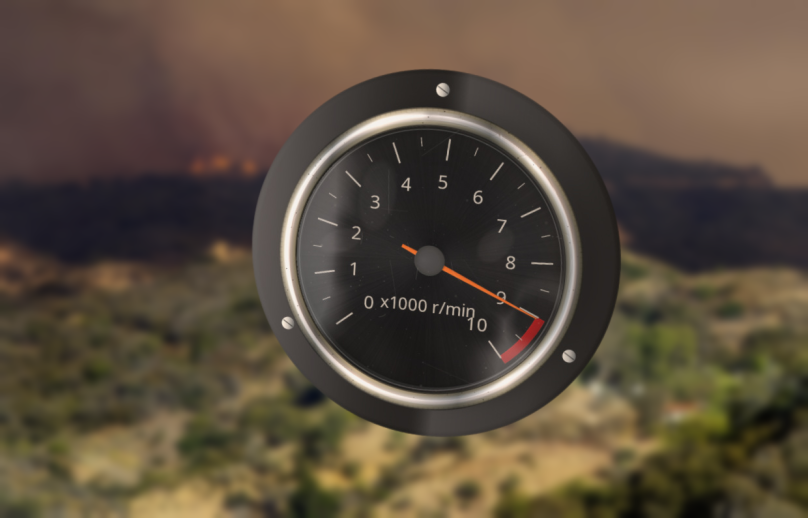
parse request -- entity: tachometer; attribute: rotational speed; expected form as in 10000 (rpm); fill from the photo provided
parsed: 9000 (rpm)
